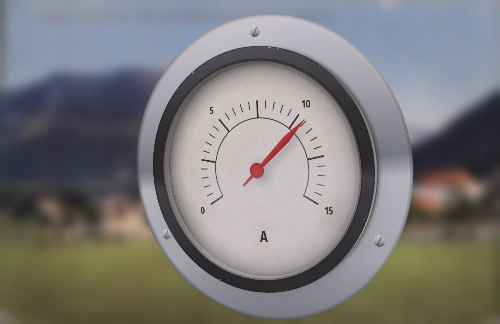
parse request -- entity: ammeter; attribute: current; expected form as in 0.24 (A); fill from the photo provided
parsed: 10.5 (A)
